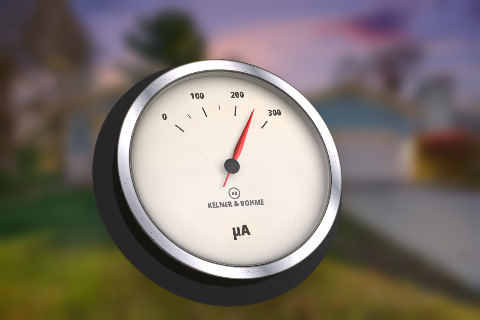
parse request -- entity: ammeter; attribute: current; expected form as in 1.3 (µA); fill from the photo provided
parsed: 250 (µA)
